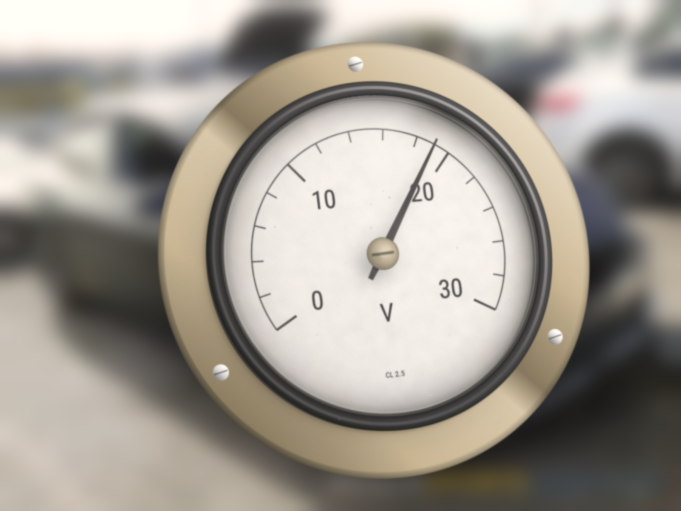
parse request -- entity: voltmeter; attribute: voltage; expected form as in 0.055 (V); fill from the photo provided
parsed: 19 (V)
